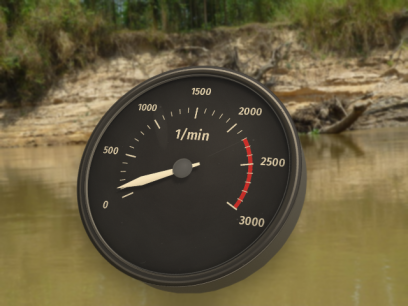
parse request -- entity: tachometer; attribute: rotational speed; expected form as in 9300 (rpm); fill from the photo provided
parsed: 100 (rpm)
